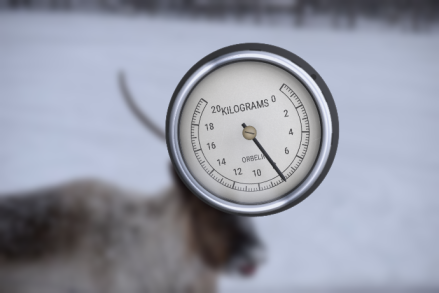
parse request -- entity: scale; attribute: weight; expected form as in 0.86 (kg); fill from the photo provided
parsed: 8 (kg)
